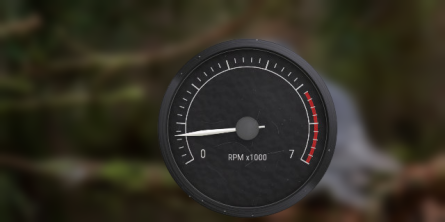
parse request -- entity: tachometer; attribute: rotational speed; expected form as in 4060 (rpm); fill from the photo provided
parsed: 700 (rpm)
